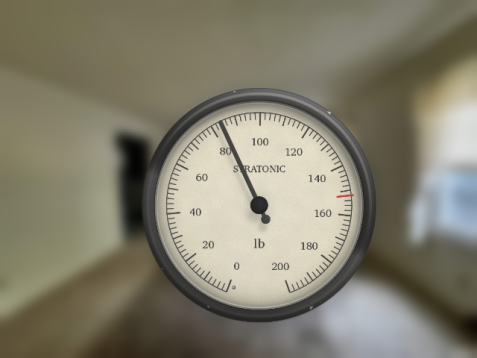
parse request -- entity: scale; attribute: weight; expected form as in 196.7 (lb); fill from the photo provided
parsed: 84 (lb)
